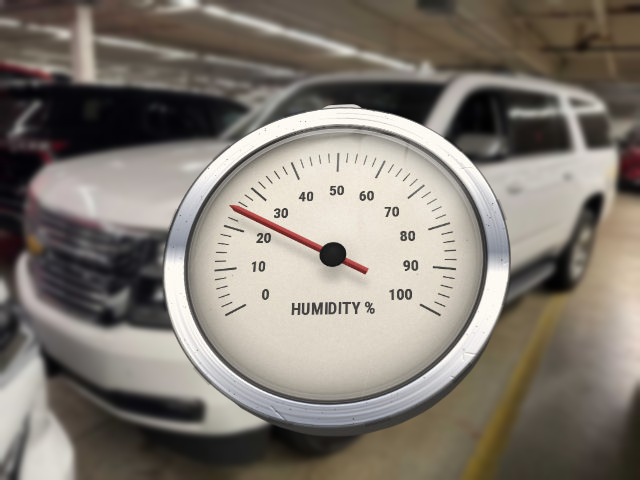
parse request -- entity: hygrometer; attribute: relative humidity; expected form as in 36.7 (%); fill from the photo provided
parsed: 24 (%)
